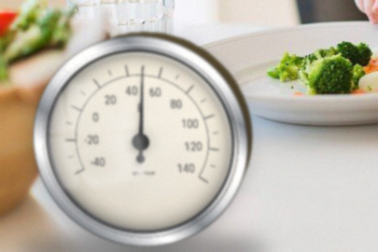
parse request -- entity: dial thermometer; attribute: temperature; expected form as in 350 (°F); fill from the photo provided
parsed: 50 (°F)
